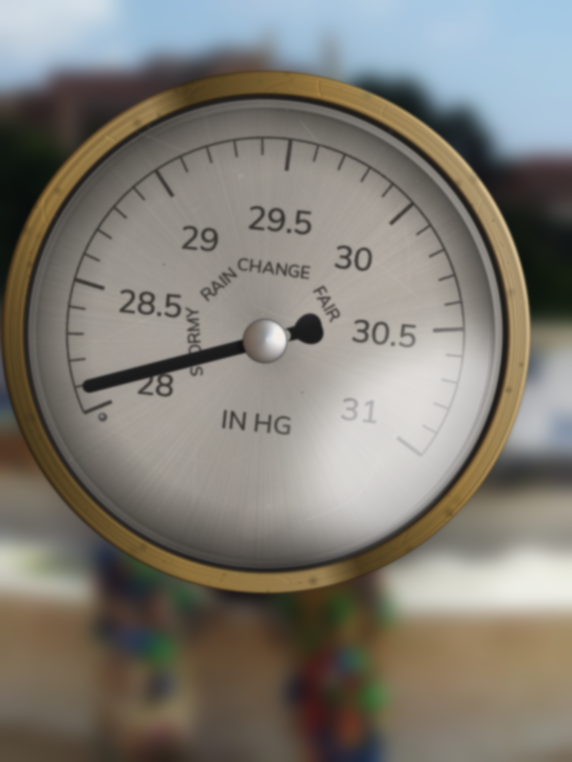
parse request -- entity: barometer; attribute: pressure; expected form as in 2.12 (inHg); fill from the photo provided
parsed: 28.1 (inHg)
